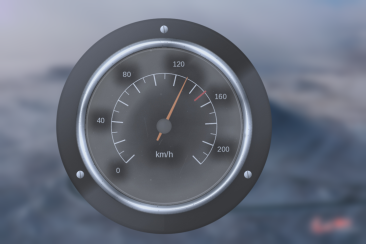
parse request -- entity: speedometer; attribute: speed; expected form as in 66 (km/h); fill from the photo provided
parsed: 130 (km/h)
